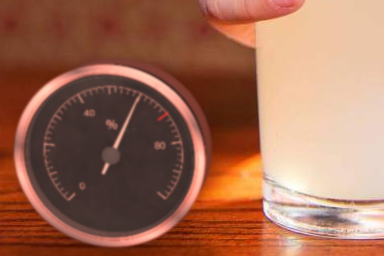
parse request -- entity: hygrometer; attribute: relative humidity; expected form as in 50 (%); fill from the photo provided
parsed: 60 (%)
